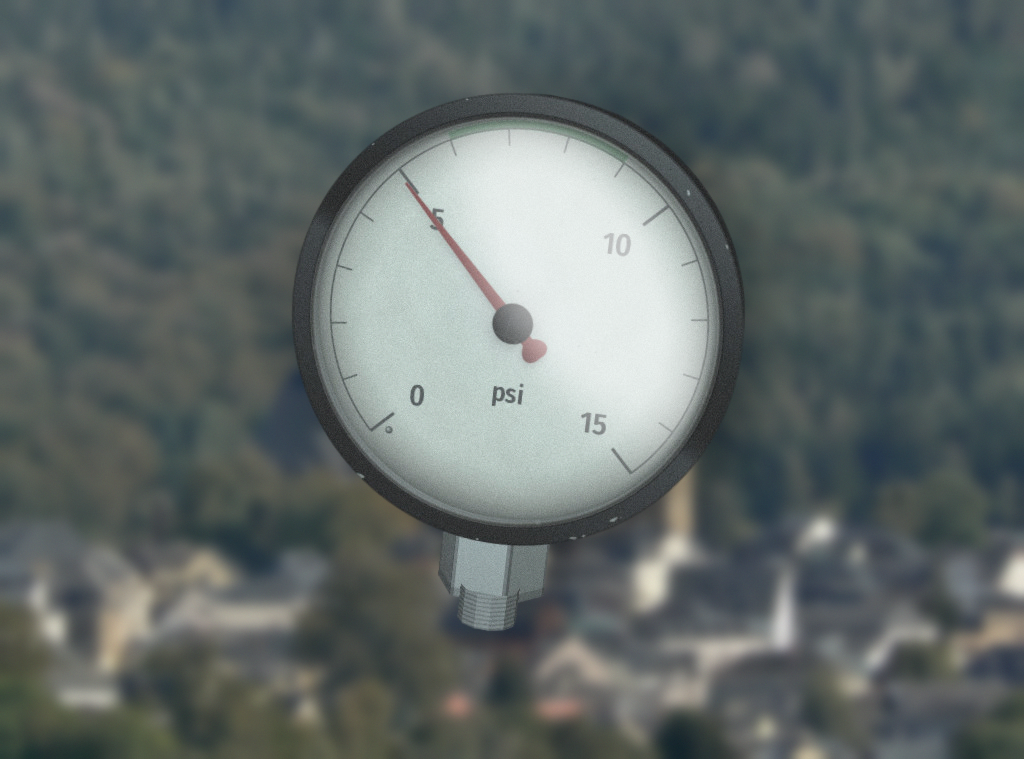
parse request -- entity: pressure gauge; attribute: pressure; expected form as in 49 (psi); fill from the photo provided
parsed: 5 (psi)
